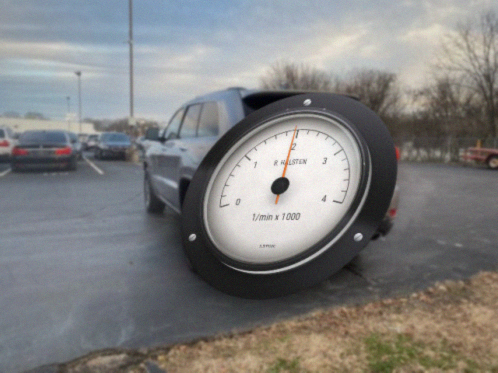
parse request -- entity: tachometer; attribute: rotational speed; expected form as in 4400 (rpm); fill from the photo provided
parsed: 2000 (rpm)
